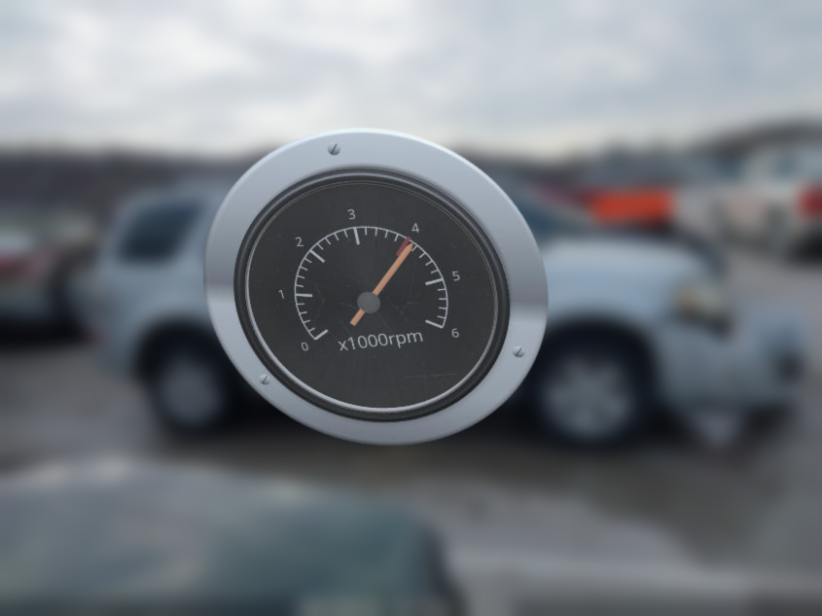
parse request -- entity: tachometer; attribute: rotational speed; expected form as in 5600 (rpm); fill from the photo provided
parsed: 4100 (rpm)
